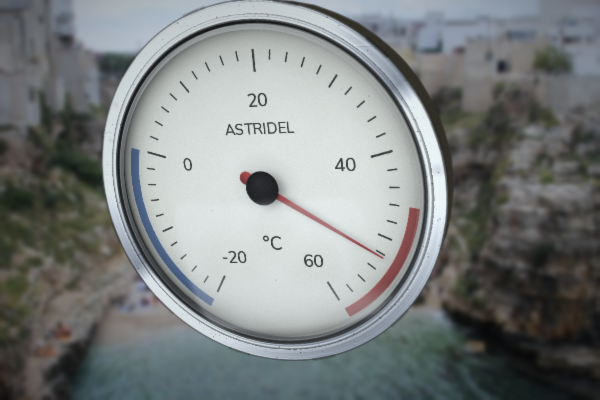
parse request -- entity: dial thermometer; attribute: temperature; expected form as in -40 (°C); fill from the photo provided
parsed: 52 (°C)
